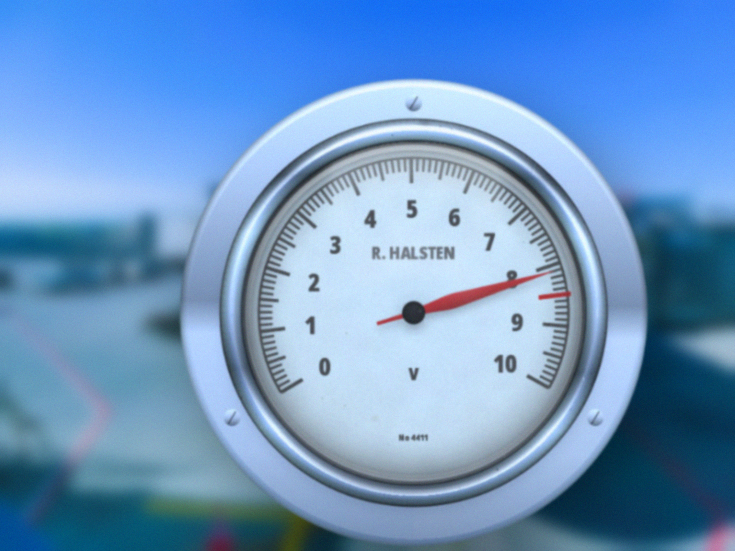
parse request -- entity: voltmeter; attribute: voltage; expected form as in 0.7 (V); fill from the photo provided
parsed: 8.1 (V)
